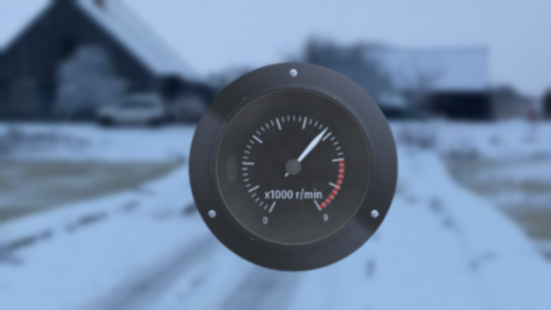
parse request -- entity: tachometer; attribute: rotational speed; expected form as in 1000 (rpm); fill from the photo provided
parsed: 5800 (rpm)
